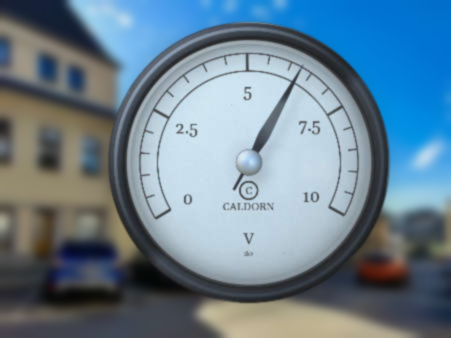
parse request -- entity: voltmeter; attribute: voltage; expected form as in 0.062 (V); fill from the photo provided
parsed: 6.25 (V)
